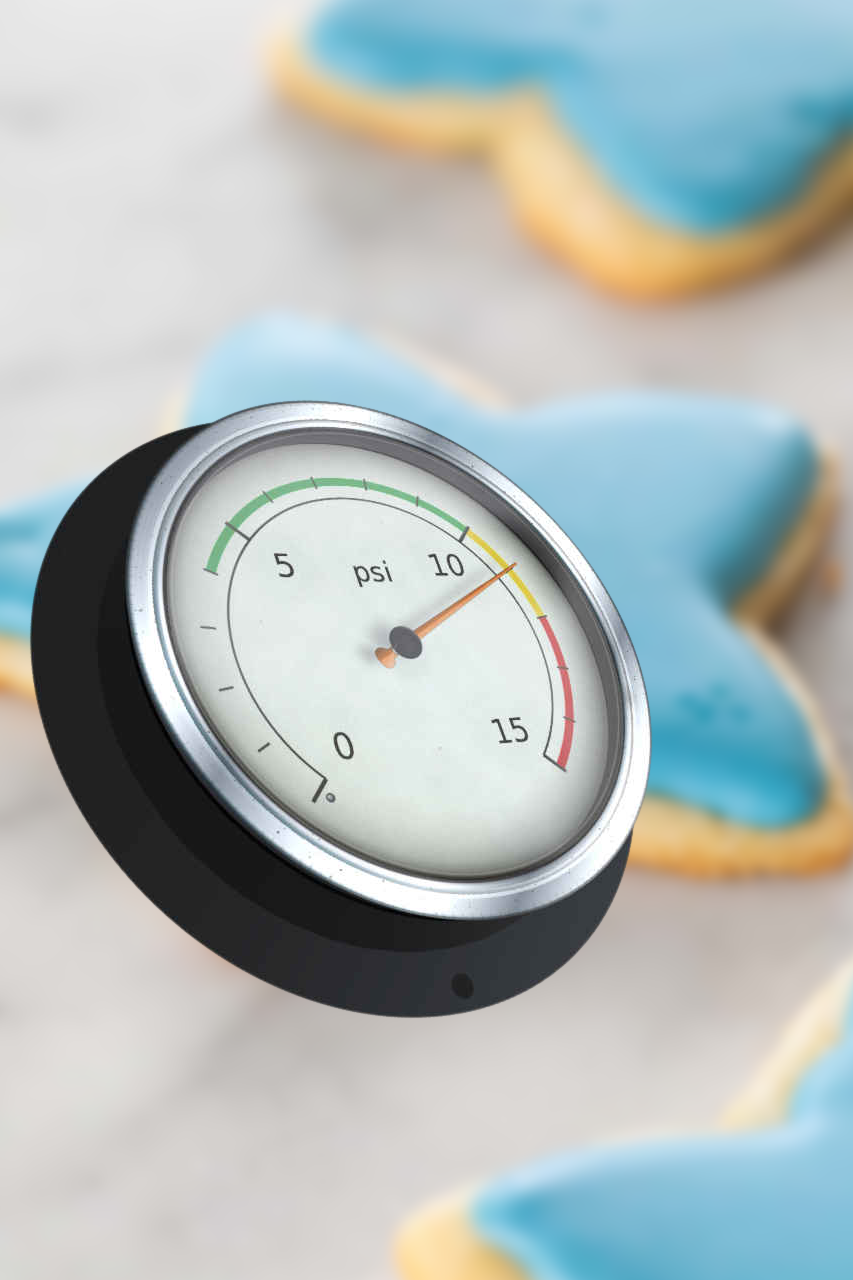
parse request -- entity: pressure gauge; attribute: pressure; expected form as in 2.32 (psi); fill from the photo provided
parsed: 11 (psi)
